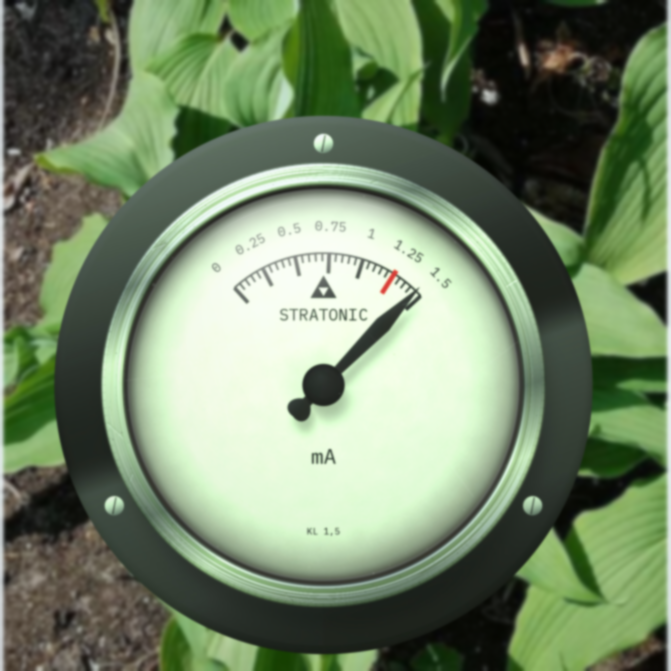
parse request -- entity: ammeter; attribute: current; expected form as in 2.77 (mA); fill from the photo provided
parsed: 1.45 (mA)
